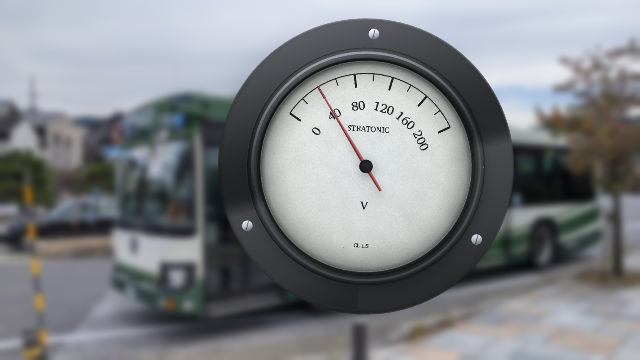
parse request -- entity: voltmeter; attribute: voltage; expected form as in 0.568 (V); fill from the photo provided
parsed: 40 (V)
